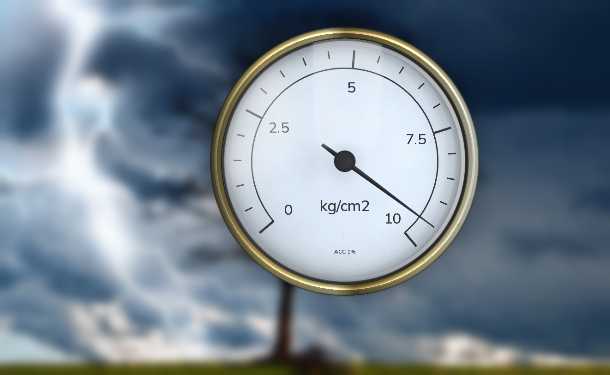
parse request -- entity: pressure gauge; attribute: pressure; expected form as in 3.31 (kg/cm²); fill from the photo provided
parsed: 9.5 (kg/cm²)
